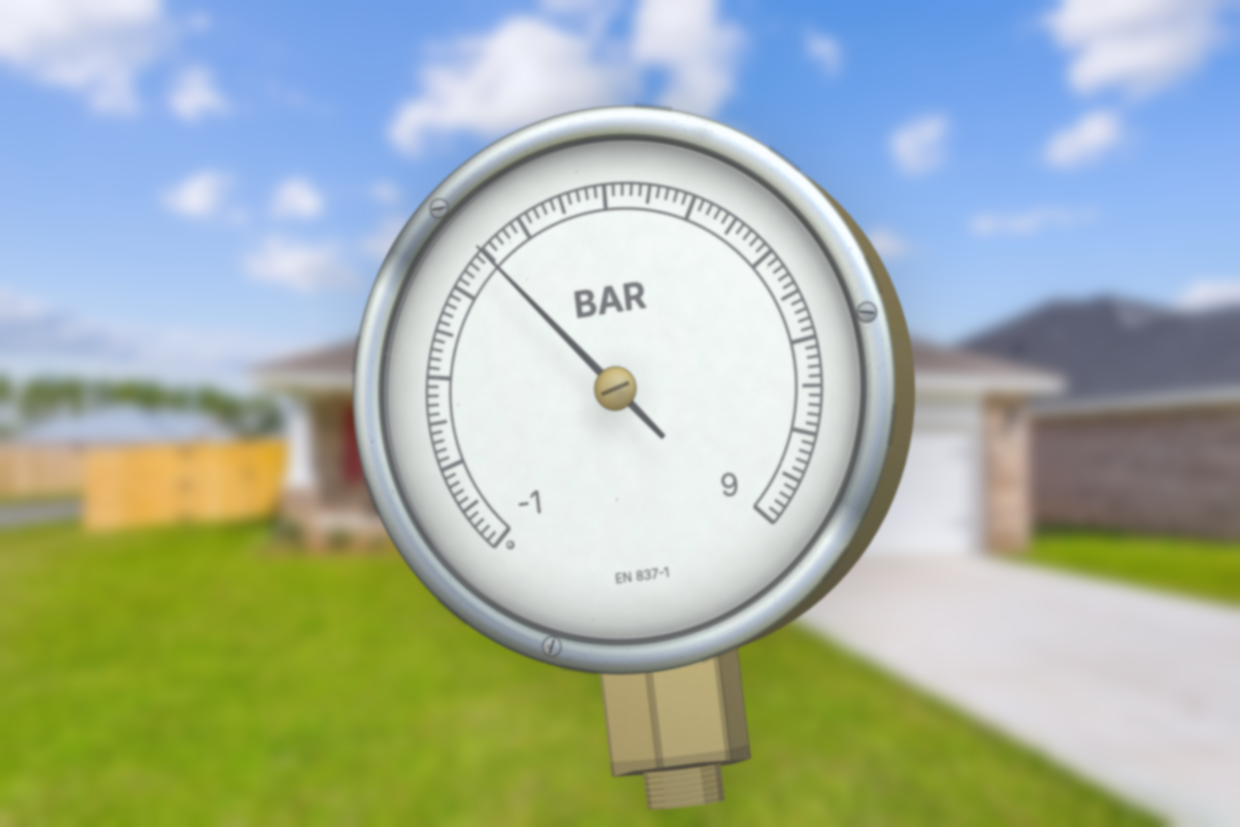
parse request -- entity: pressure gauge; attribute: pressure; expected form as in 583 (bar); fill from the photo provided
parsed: 2.5 (bar)
